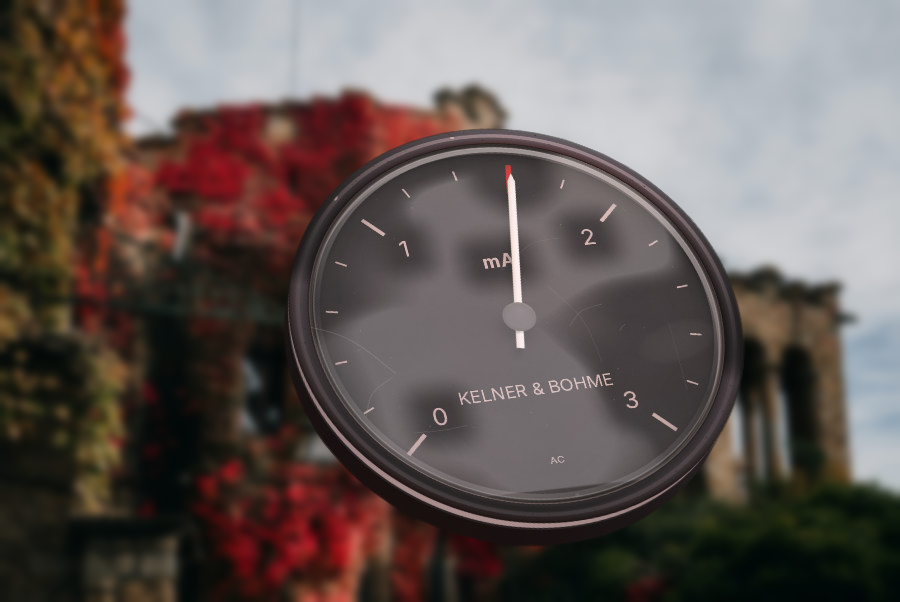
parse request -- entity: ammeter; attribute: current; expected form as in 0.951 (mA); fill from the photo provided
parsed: 1.6 (mA)
